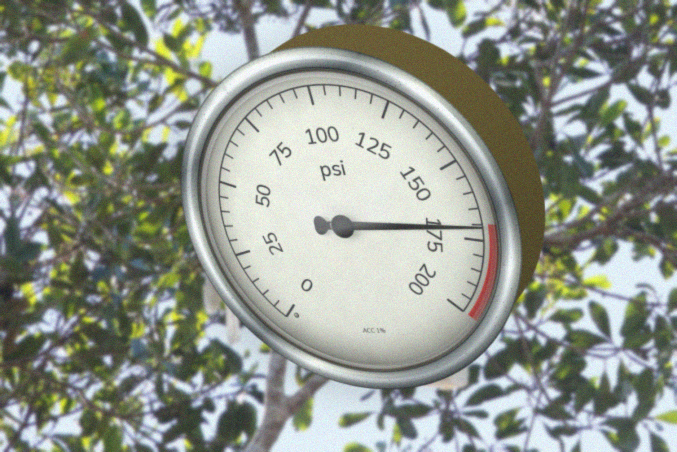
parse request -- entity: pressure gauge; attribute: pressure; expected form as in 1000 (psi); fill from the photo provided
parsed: 170 (psi)
